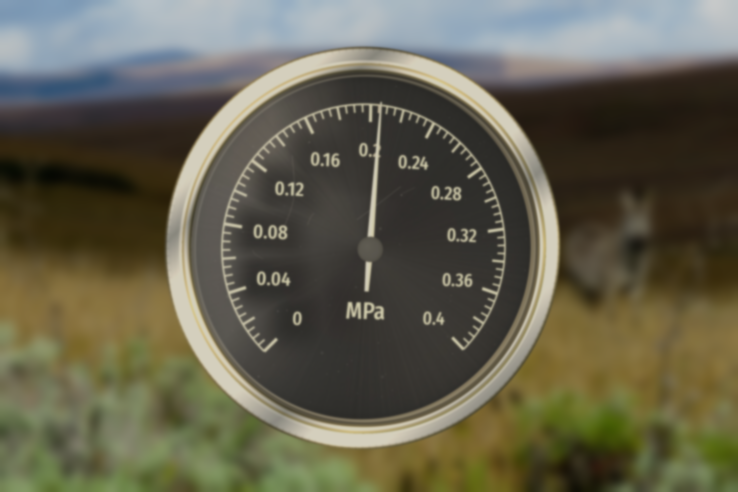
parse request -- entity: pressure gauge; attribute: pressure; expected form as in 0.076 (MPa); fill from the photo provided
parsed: 0.205 (MPa)
